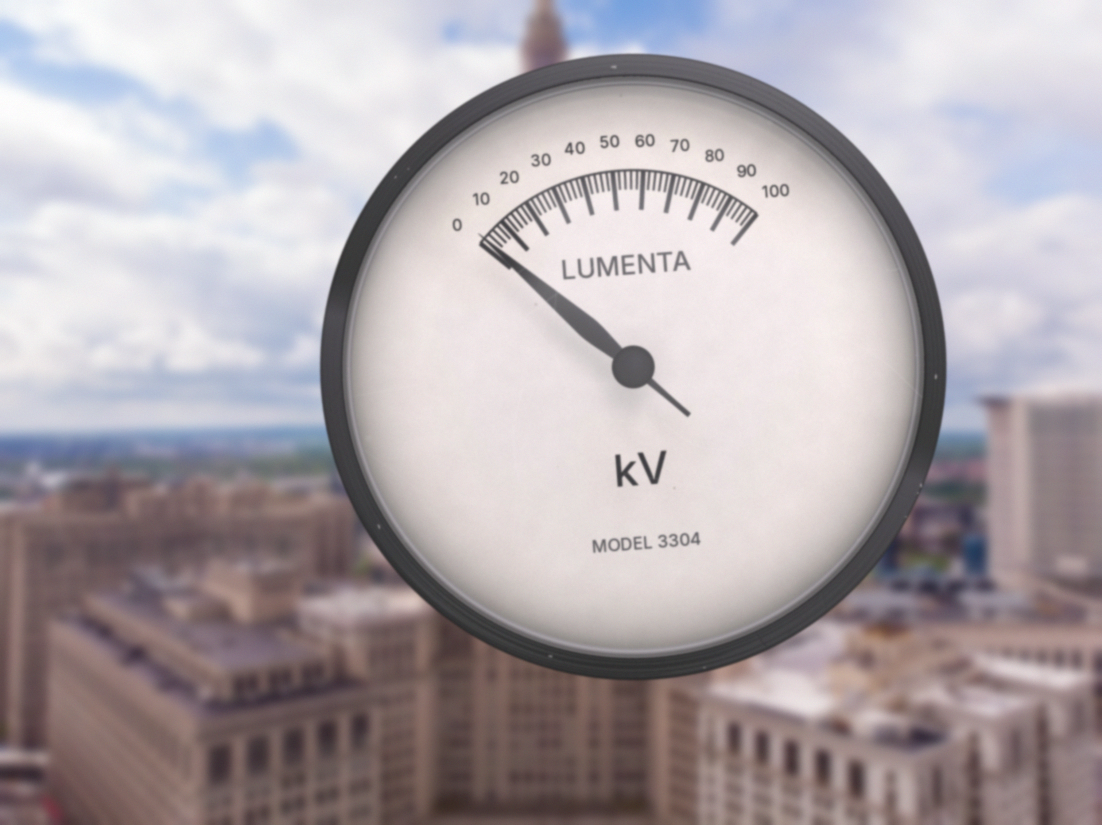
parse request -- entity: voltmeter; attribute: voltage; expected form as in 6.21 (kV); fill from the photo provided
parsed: 2 (kV)
